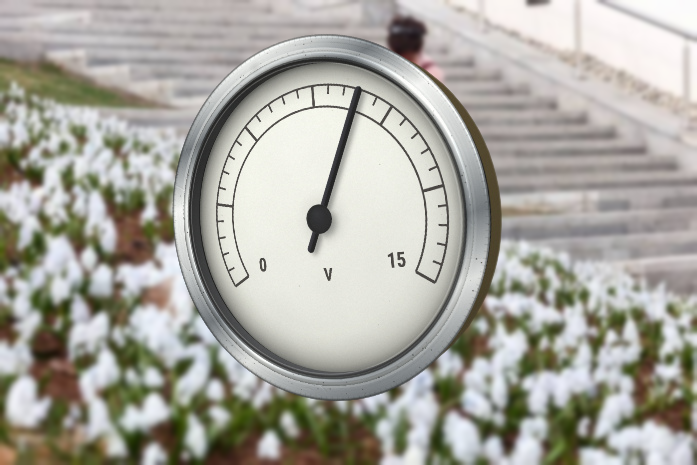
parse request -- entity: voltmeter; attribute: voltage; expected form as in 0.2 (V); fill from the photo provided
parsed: 9 (V)
